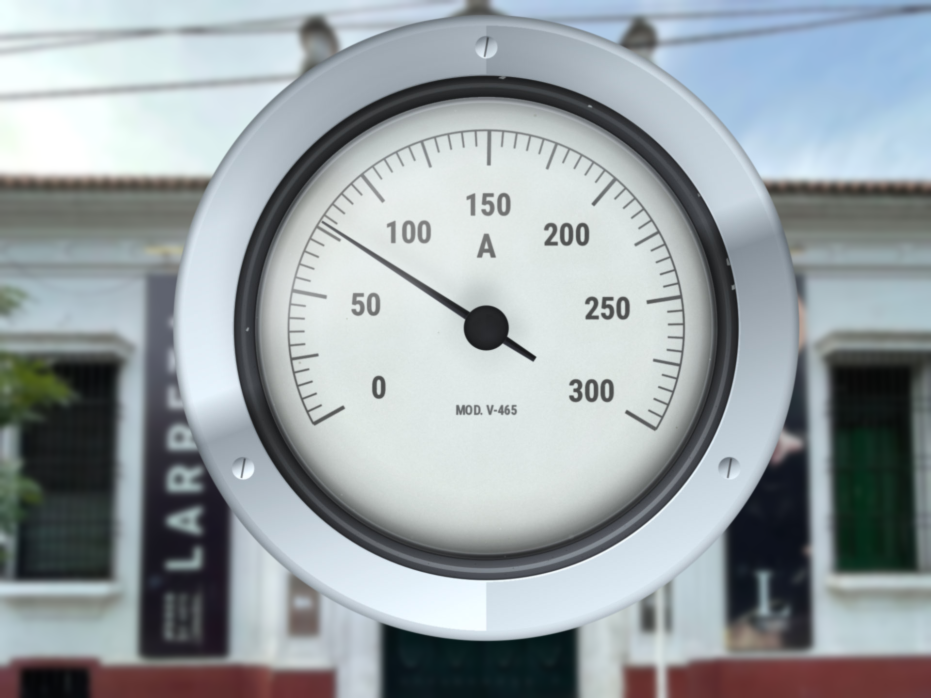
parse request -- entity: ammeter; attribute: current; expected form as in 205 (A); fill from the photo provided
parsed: 77.5 (A)
